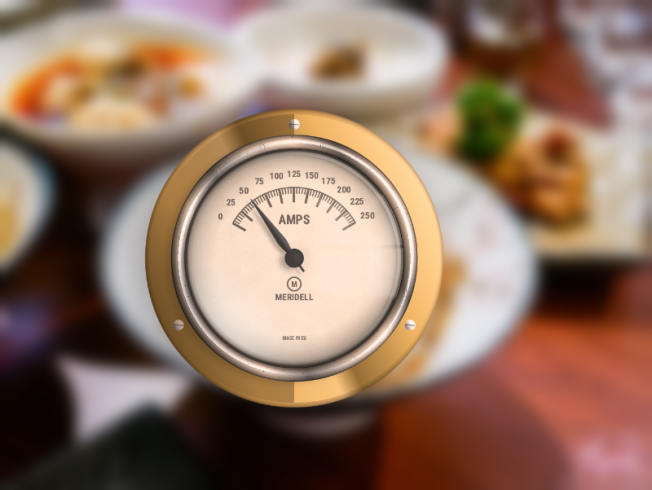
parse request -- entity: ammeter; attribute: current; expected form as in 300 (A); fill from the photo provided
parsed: 50 (A)
